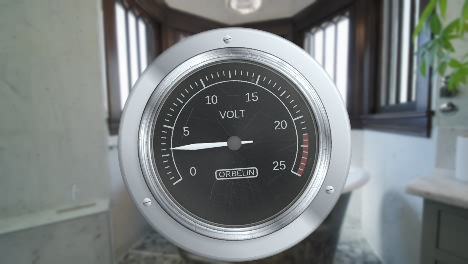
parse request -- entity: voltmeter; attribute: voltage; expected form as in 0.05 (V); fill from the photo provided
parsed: 3 (V)
